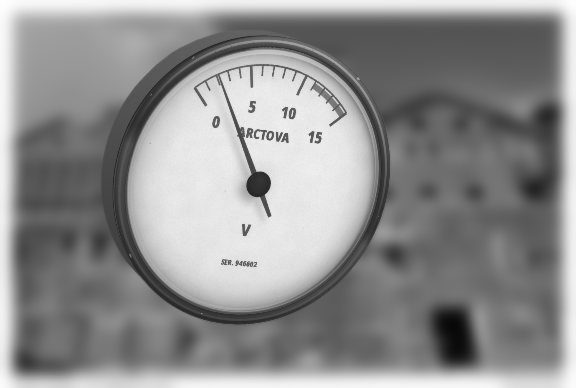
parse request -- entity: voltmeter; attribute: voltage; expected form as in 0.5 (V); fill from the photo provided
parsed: 2 (V)
